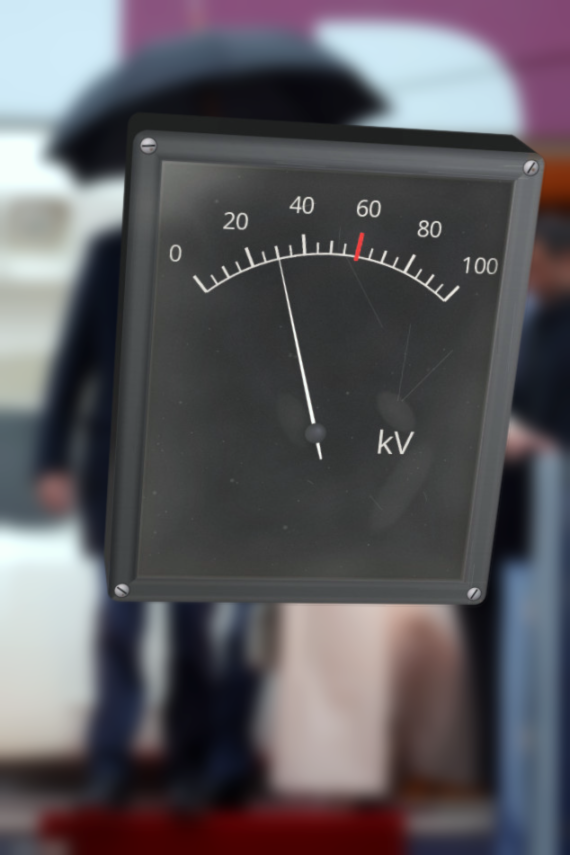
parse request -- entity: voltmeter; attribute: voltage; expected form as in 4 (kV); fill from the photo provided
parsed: 30 (kV)
